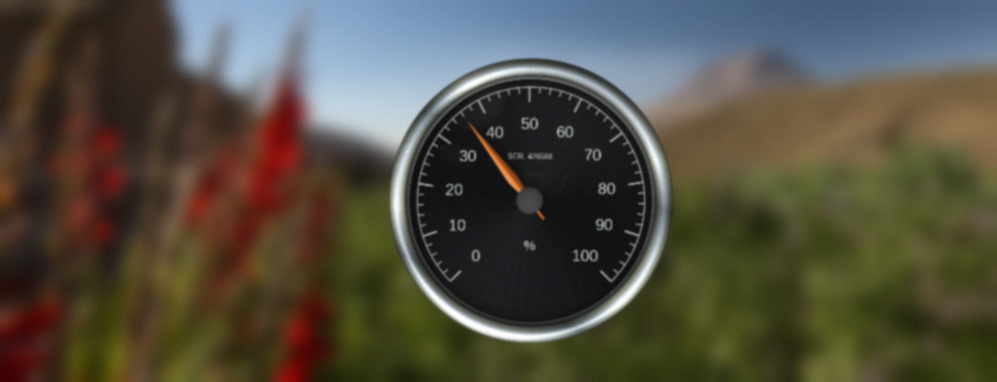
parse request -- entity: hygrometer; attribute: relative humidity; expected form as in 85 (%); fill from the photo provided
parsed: 36 (%)
